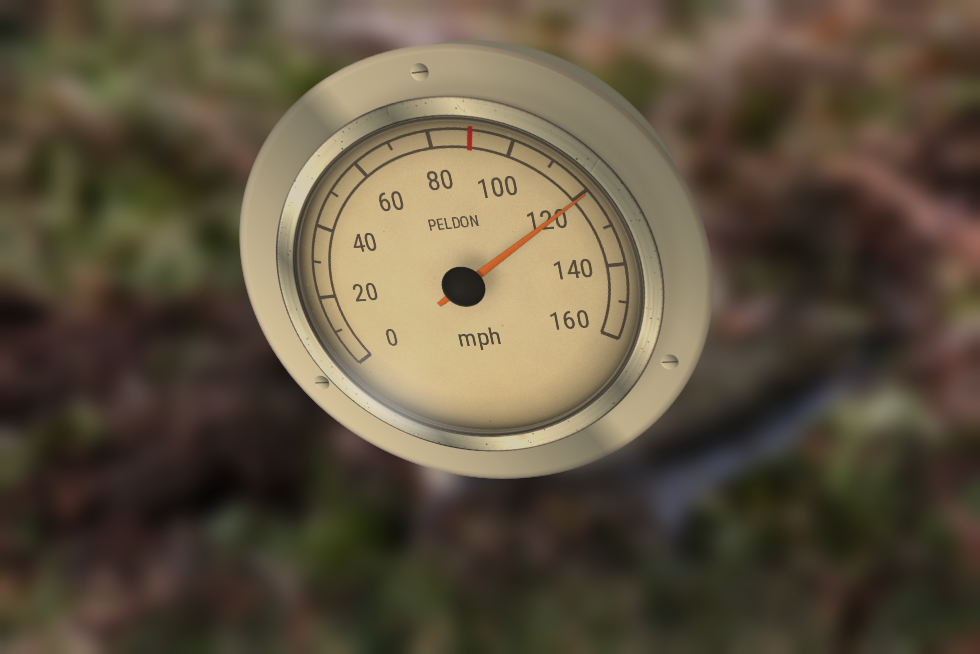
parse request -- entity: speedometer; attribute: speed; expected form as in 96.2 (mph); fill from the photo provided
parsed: 120 (mph)
